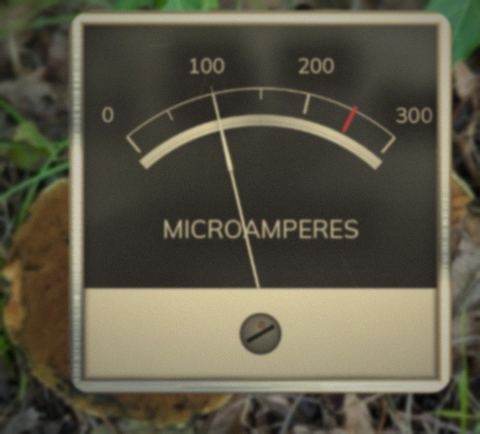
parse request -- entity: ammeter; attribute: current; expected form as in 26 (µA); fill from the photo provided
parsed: 100 (µA)
